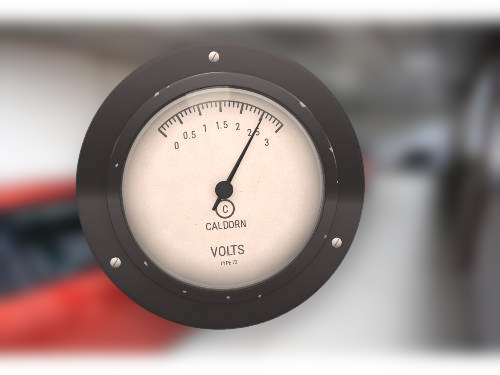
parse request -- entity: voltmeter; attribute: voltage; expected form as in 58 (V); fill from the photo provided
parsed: 2.5 (V)
